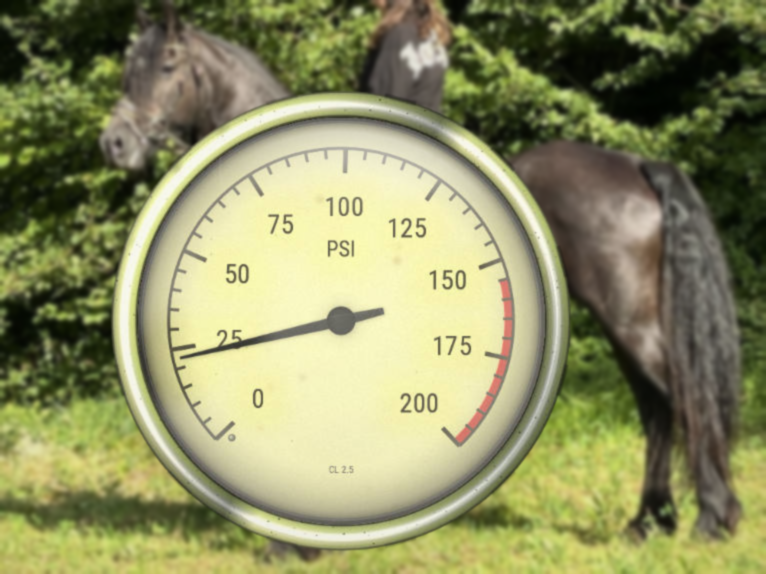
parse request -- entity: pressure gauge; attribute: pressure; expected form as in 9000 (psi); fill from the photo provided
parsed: 22.5 (psi)
